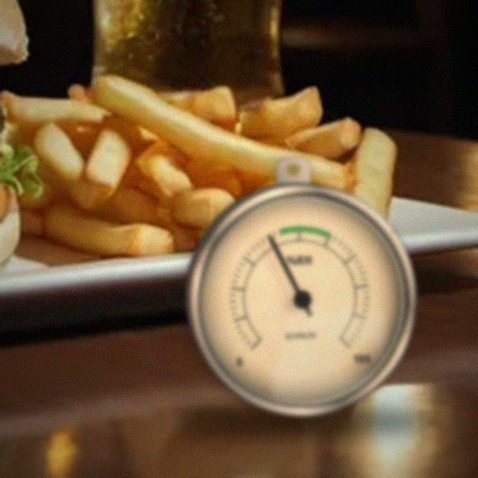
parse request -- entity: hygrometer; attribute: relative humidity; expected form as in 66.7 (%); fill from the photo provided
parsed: 40 (%)
